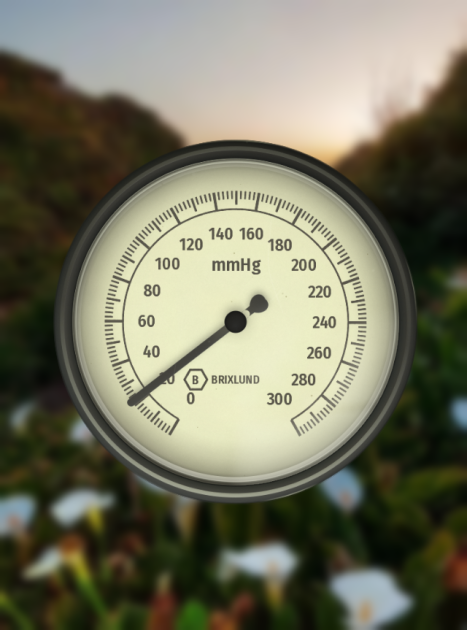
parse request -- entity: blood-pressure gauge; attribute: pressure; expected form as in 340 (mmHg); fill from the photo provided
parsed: 22 (mmHg)
